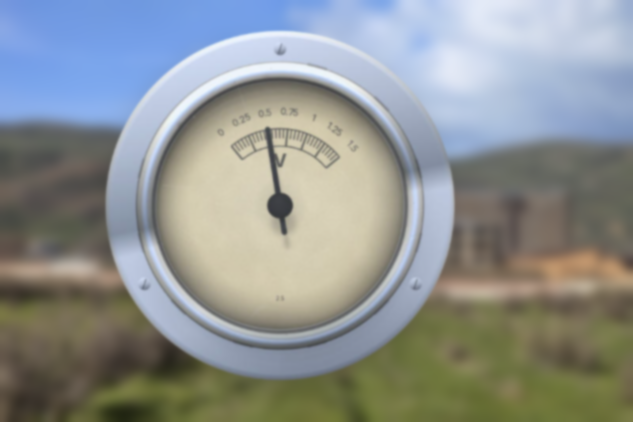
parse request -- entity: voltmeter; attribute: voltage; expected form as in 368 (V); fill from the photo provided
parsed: 0.5 (V)
